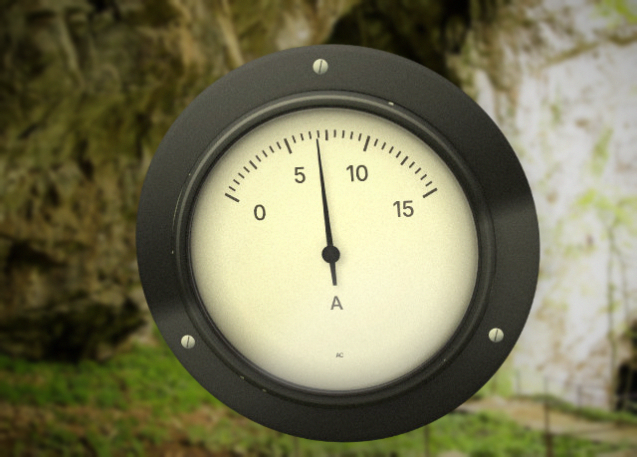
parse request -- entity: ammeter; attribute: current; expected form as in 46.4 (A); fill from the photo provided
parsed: 7 (A)
